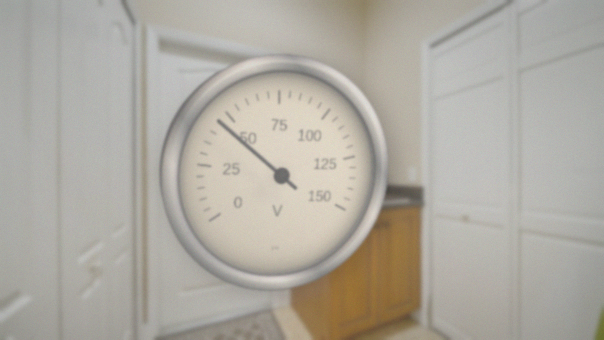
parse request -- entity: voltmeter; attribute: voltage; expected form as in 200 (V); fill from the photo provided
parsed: 45 (V)
